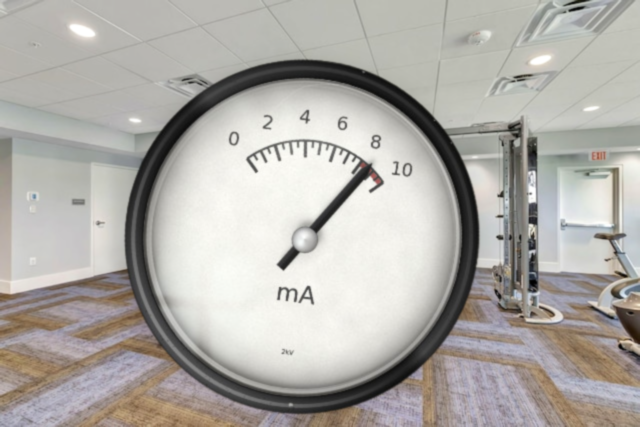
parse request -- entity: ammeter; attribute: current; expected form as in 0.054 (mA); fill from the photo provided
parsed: 8.5 (mA)
